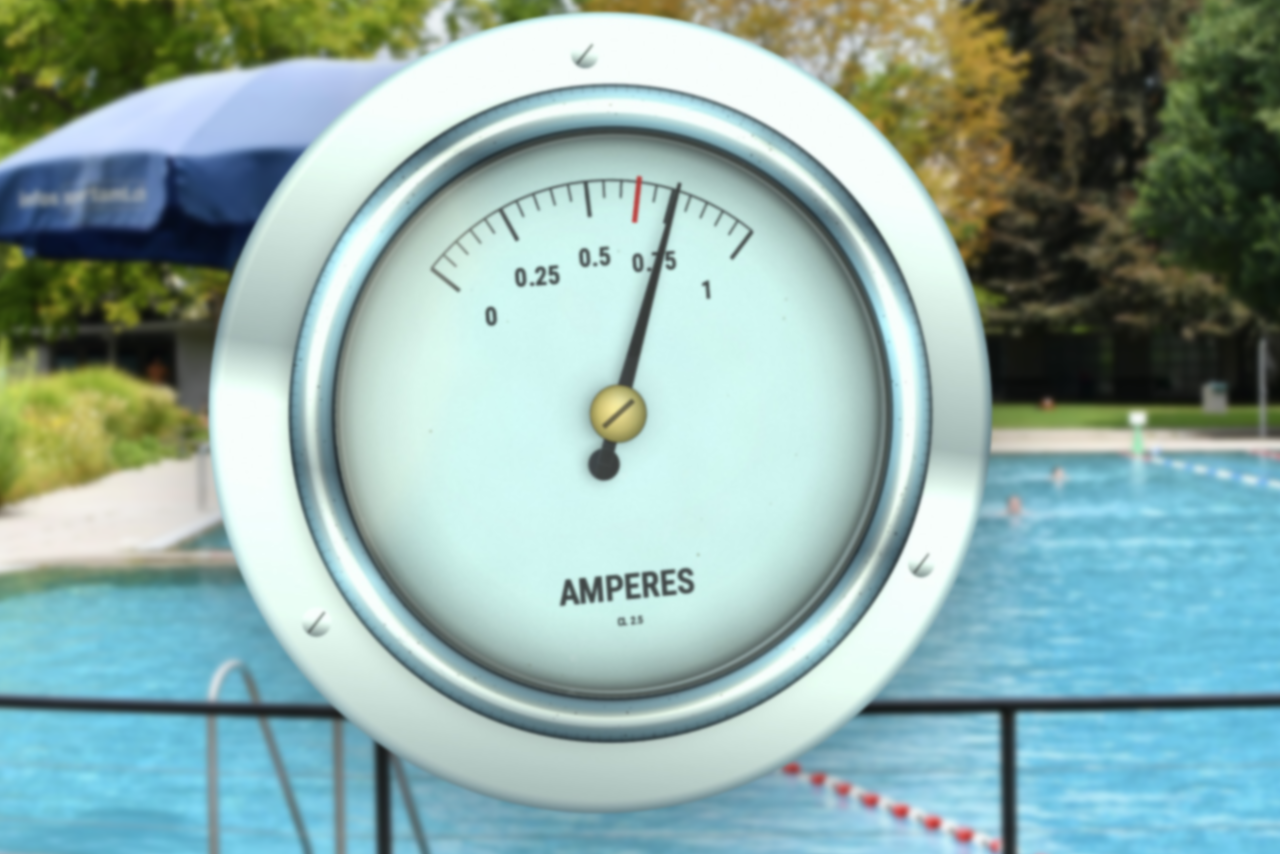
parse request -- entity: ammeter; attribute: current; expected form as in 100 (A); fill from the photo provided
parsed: 0.75 (A)
